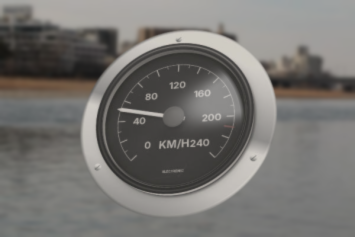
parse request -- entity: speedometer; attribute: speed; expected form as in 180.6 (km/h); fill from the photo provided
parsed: 50 (km/h)
